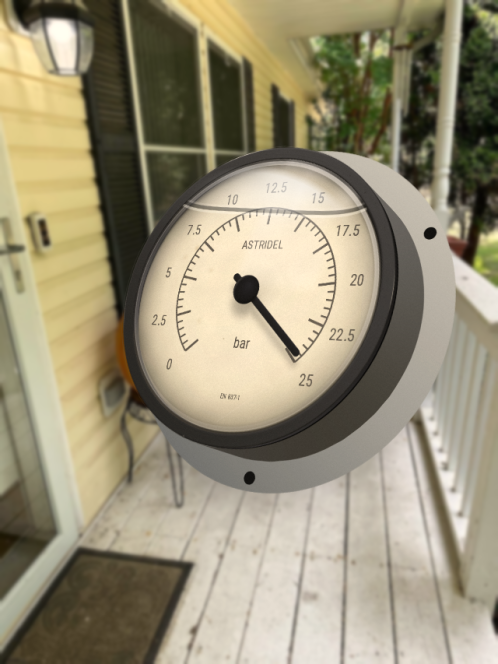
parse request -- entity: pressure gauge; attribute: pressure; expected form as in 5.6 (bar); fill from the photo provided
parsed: 24.5 (bar)
